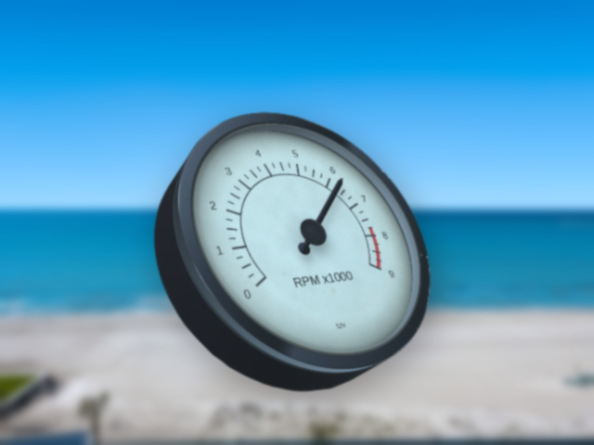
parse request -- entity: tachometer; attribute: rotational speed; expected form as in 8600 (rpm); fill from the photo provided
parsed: 6250 (rpm)
